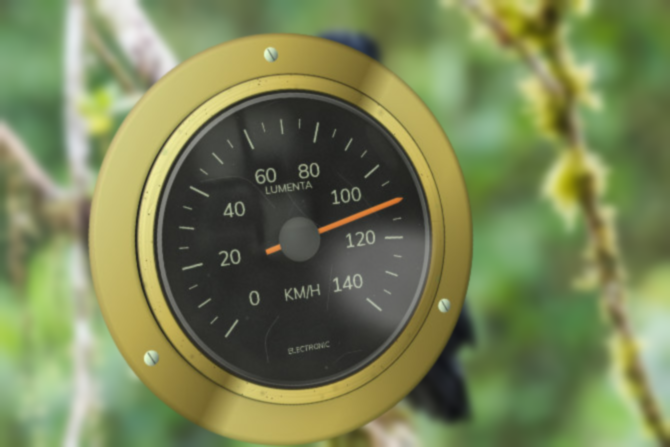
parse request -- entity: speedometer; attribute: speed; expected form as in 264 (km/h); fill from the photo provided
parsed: 110 (km/h)
